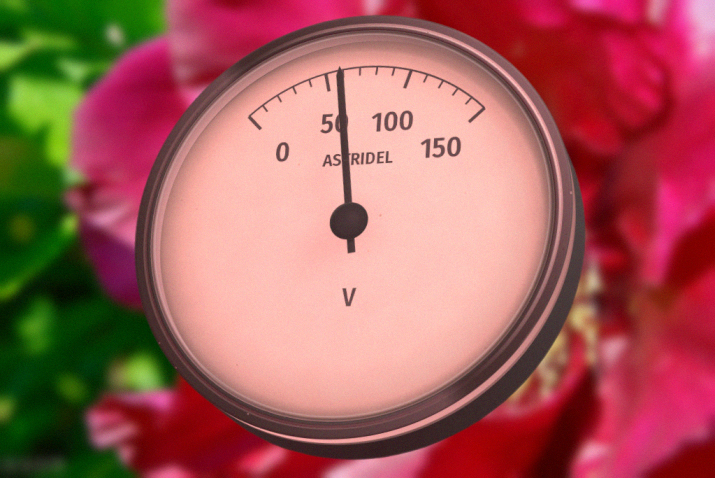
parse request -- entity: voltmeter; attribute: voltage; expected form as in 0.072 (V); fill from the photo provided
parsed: 60 (V)
